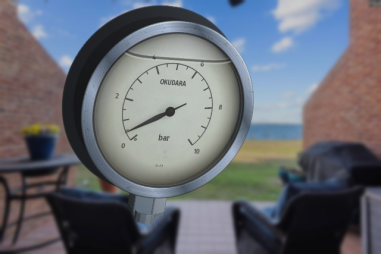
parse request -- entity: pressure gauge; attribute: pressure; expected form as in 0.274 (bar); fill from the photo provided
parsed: 0.5 (bar)
